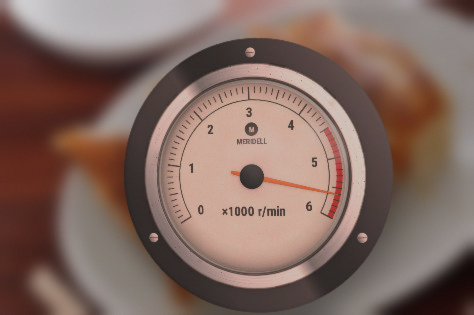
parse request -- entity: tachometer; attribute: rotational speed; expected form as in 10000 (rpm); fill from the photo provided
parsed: 5600 (rpm)
